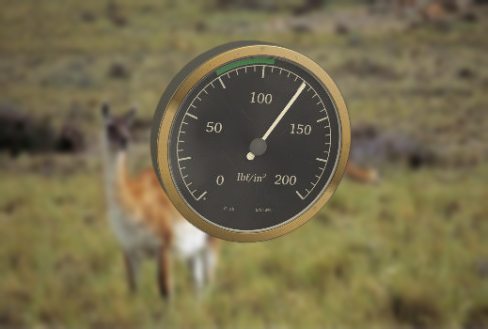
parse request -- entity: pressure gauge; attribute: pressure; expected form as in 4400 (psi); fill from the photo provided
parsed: 125 (psi)
